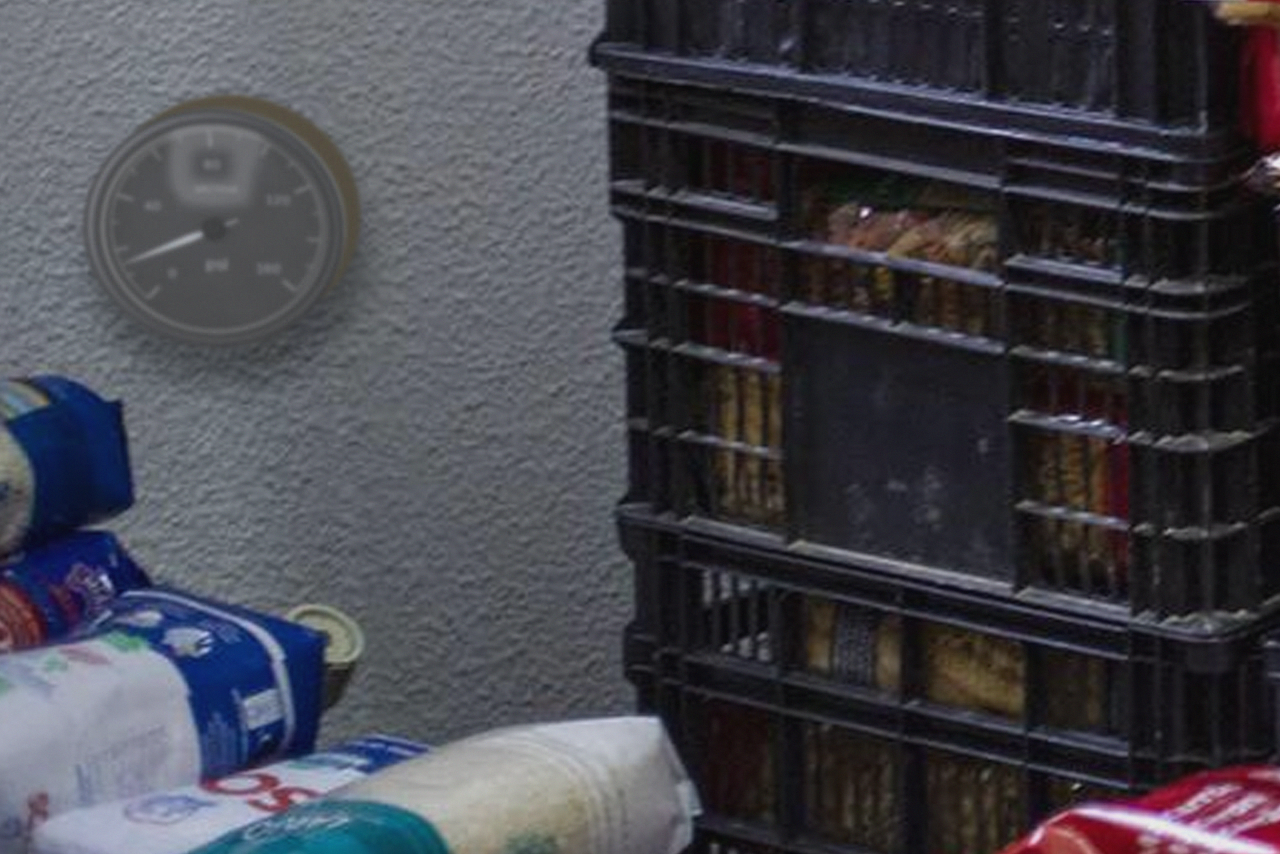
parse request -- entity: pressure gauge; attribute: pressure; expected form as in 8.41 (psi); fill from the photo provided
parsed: 15 (psi)
